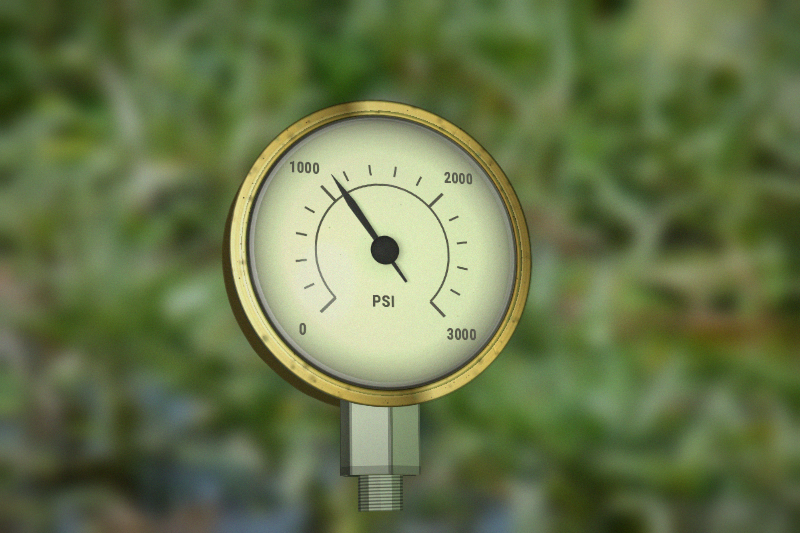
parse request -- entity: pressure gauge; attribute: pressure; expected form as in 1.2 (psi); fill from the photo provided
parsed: 1100 (psi)
